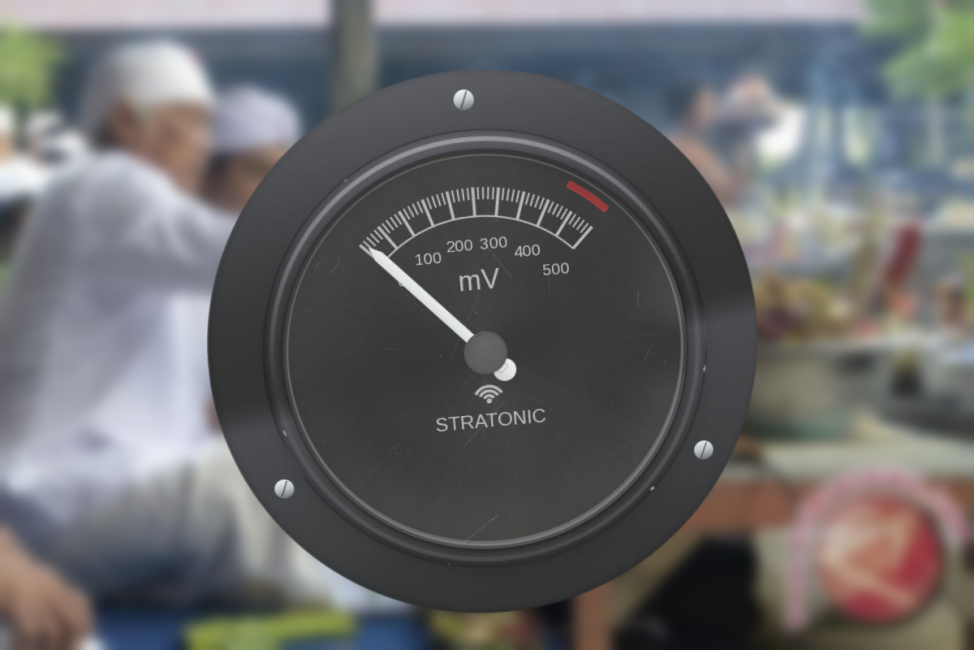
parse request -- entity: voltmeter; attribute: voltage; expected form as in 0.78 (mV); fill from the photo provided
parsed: 10 (mV)
